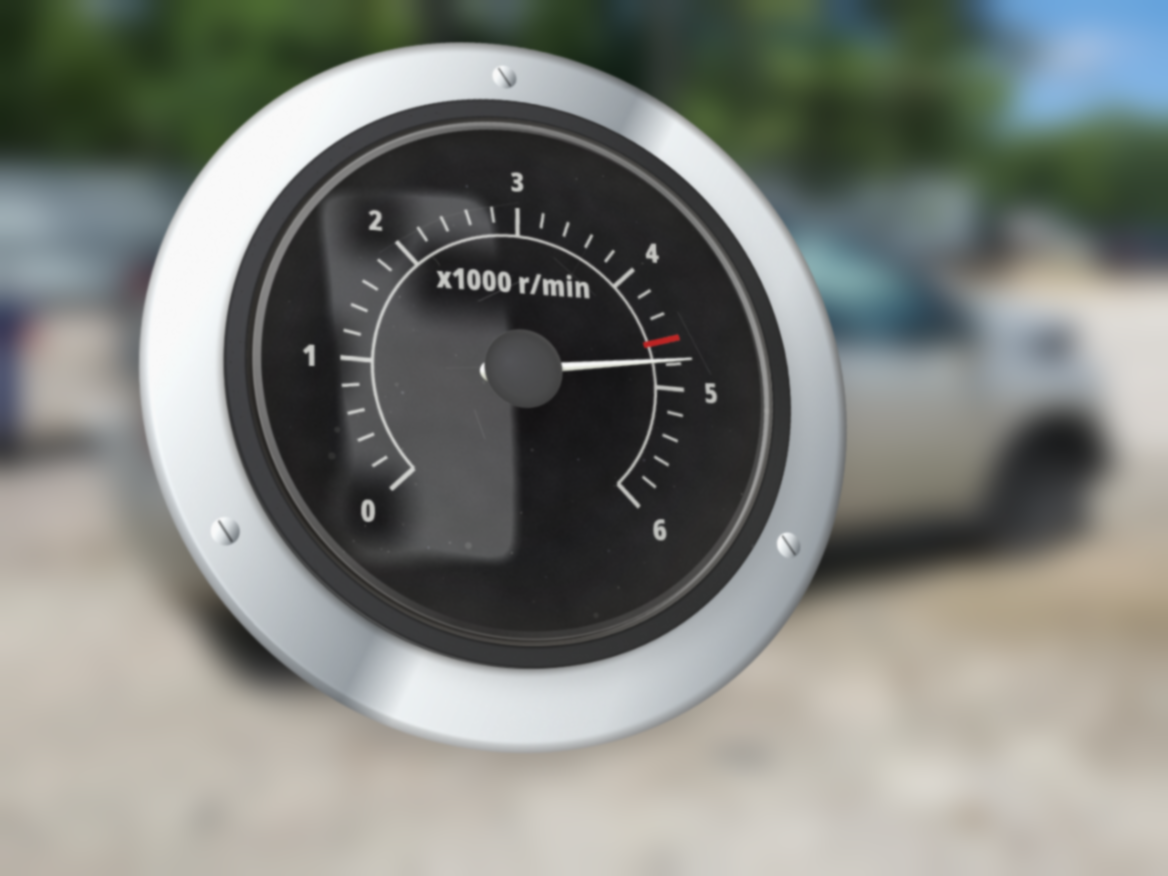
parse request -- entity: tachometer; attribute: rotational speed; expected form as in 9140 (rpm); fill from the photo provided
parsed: 4800 (rpm)
